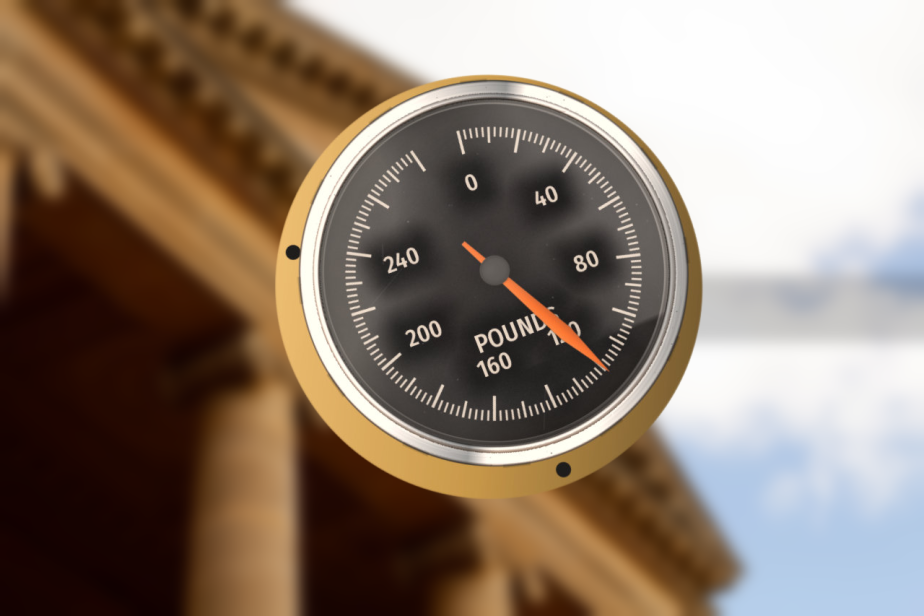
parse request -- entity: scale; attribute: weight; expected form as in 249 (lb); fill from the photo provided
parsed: 120 (lb)
